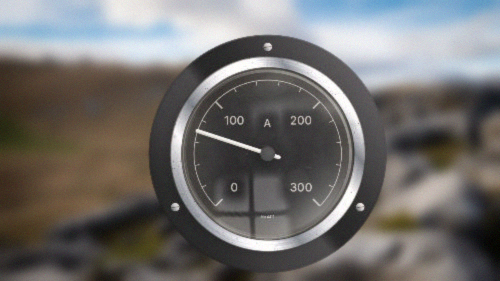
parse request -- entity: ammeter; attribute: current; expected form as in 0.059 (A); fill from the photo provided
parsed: 70 (A)
